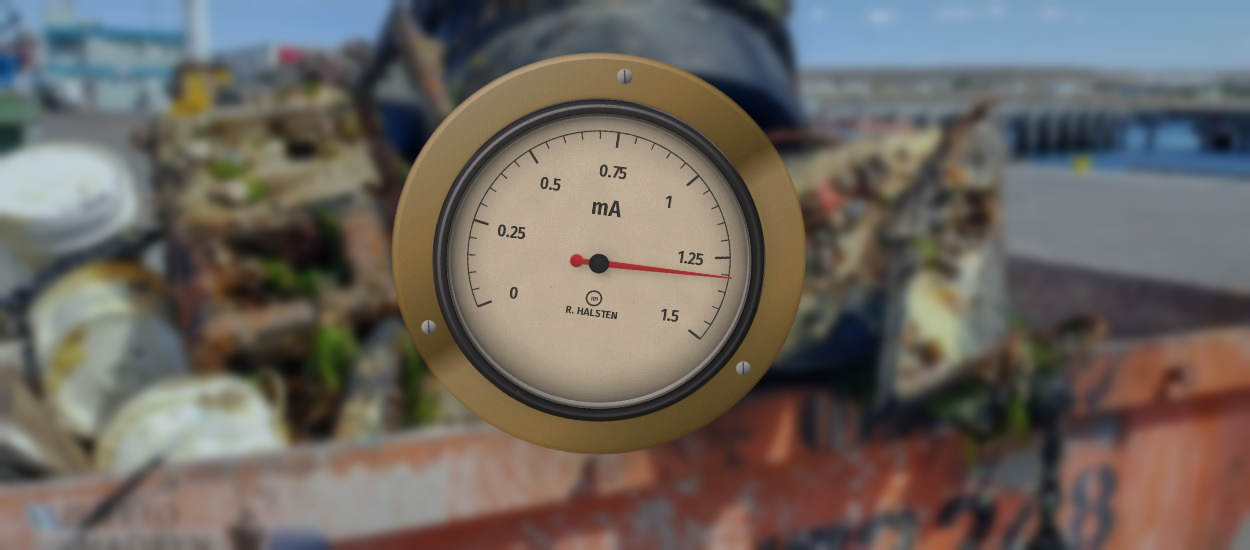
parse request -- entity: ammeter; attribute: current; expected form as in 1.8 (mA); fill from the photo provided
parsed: 1.3 (mA)
